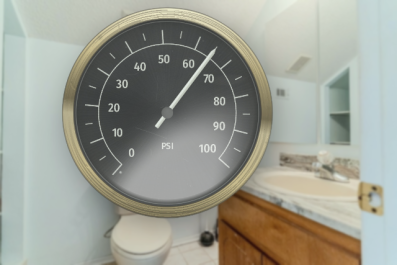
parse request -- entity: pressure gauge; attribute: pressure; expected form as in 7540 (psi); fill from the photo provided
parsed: 65 (psi)
